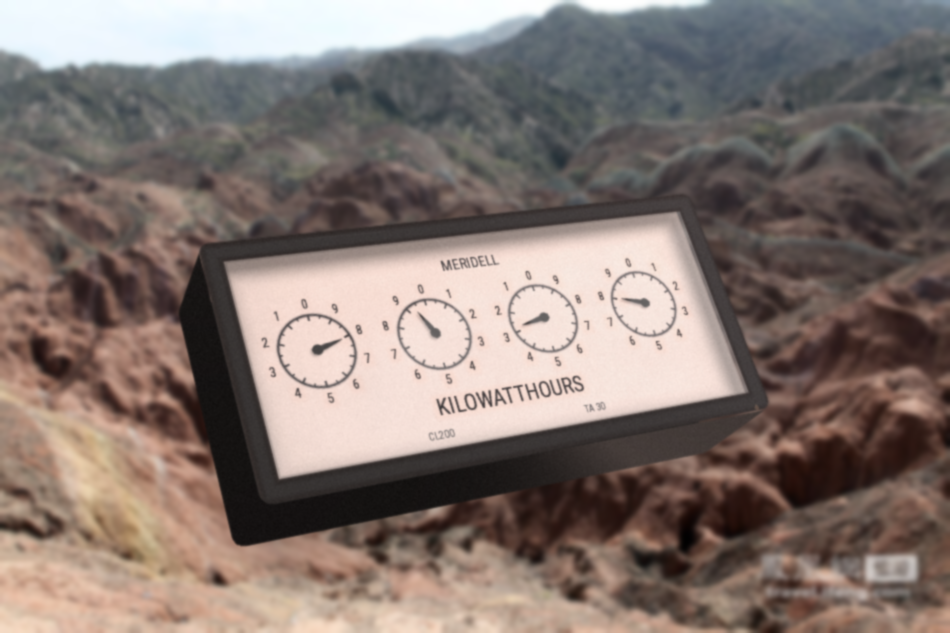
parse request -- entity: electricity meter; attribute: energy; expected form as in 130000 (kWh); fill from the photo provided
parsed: 7928 (kWh)
